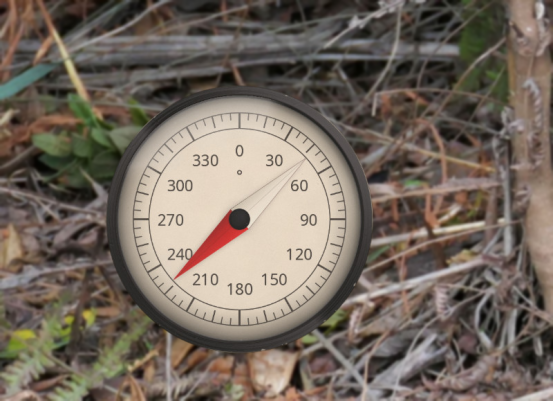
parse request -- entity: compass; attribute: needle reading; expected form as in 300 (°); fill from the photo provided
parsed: 227.5 (°)
